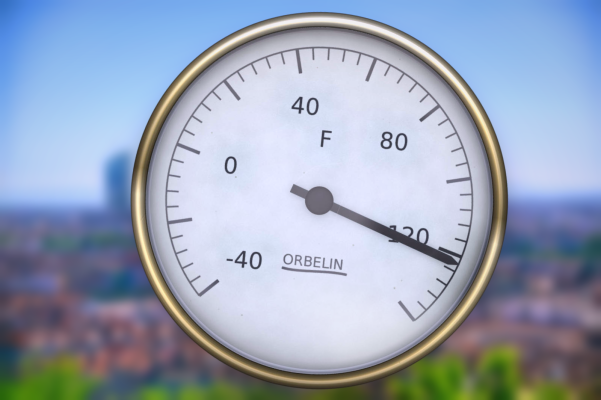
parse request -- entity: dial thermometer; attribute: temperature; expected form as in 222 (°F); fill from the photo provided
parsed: 122 (°F)
